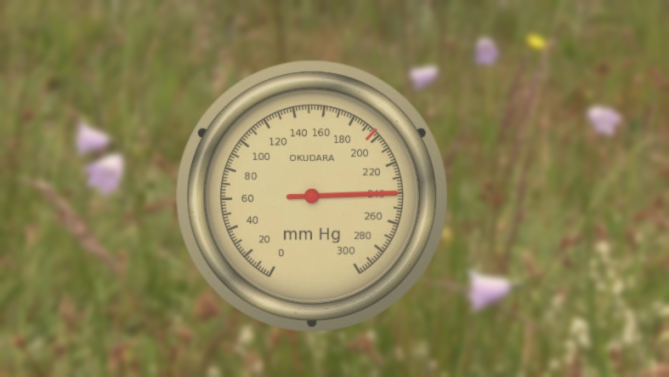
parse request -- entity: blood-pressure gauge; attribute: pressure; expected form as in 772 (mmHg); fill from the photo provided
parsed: 240 (mmHg)
